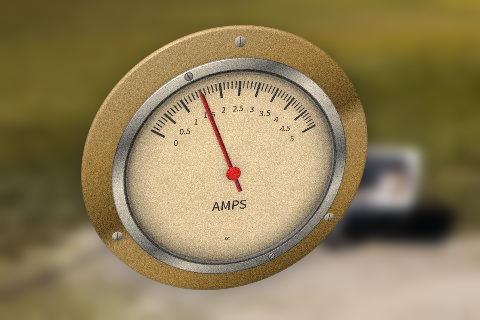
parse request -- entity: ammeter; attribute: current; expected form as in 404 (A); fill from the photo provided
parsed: 1.5 (A)
